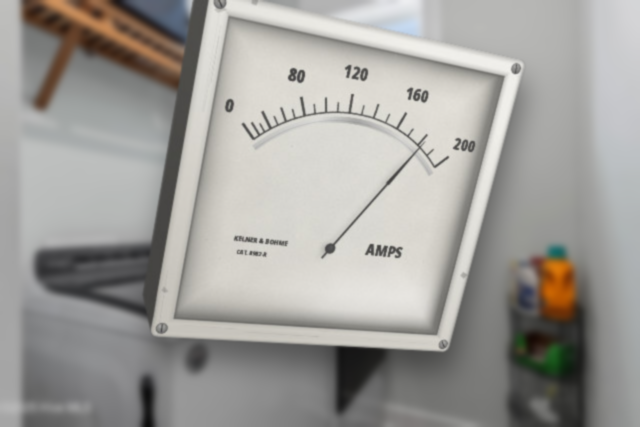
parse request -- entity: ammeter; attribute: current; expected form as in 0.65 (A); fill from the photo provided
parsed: 180 (A)
